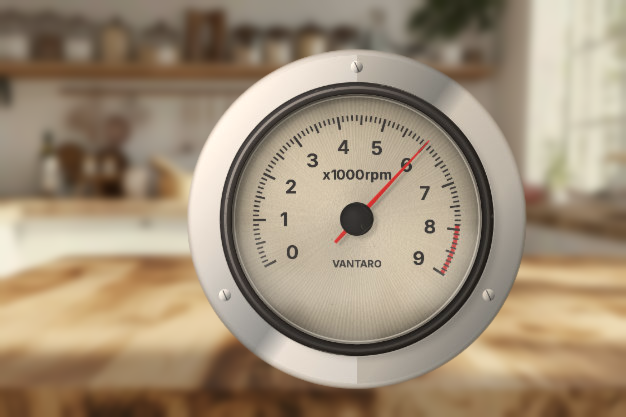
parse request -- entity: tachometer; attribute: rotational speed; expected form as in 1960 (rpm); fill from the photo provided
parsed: 6000 (rpm)
